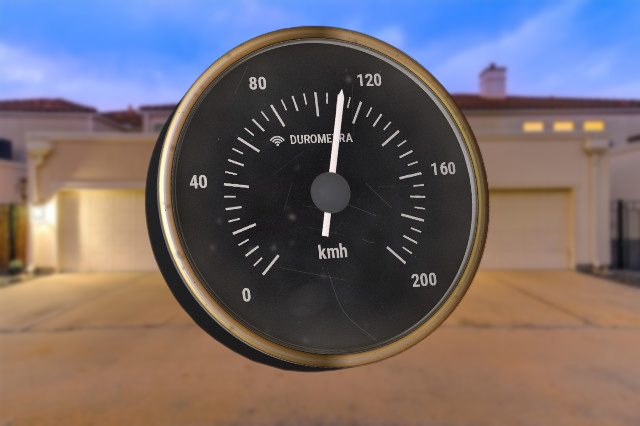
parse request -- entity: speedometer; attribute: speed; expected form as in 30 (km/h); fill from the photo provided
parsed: 110 (km/h)
